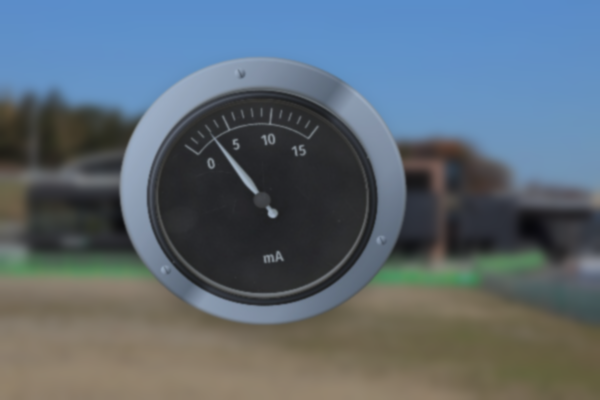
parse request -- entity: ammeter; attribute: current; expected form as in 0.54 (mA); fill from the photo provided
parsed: 3 (mA)
